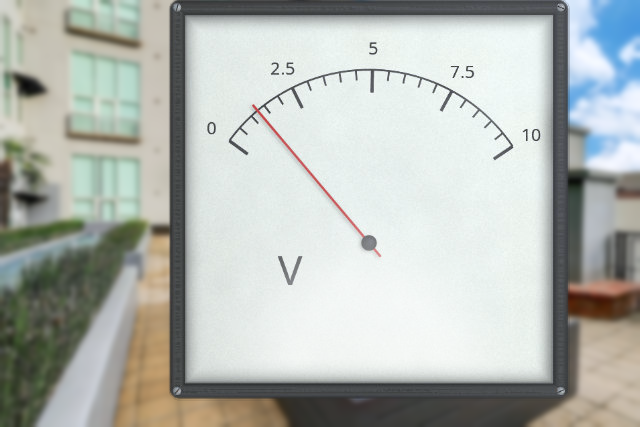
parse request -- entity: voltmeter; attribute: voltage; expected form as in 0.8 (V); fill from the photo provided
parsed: 1.25 (V)
